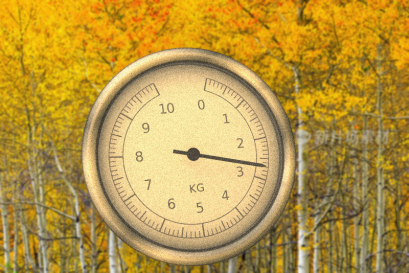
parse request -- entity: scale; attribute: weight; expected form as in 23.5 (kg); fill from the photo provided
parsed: 2.7 (kg)
